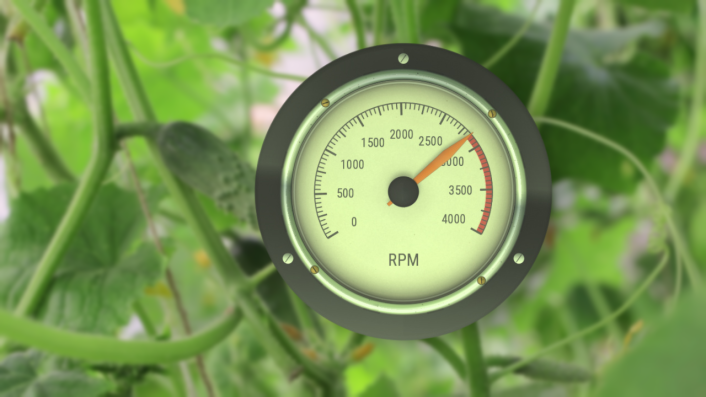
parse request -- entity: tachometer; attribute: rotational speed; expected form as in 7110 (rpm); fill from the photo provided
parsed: 2850 (rpm)
